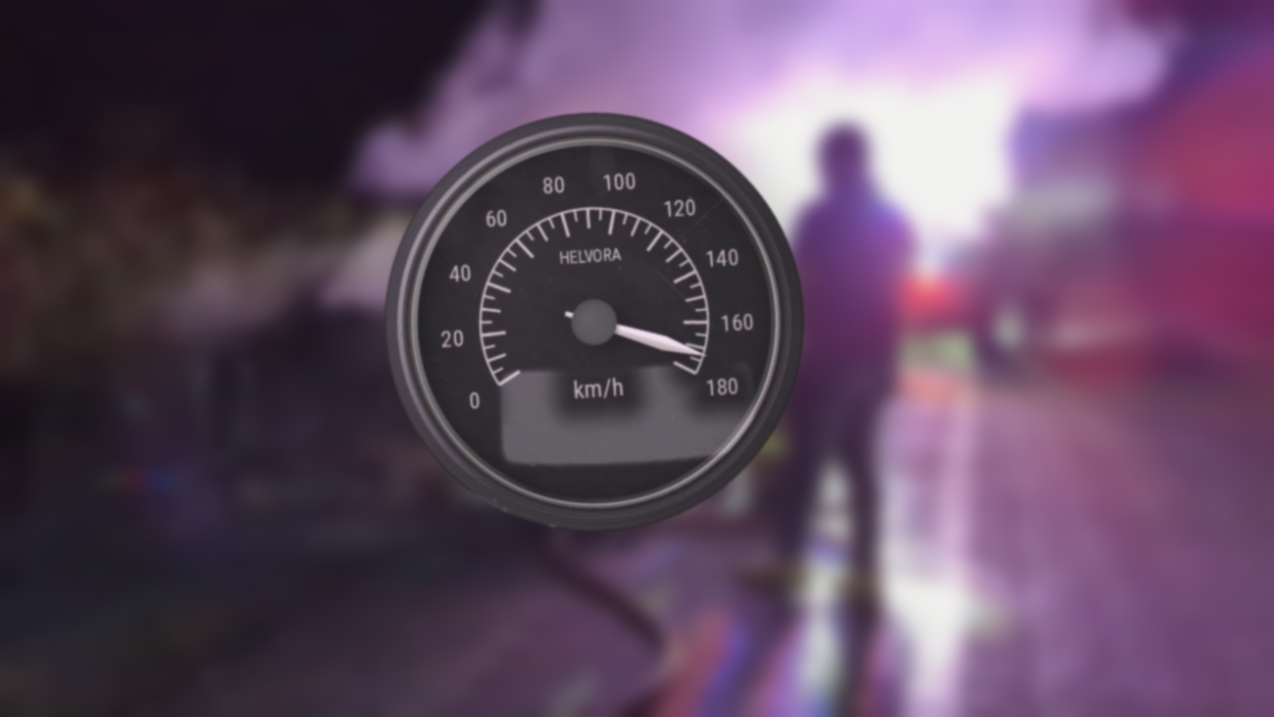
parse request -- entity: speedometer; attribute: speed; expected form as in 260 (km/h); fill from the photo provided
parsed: 172.5 (km/h)
